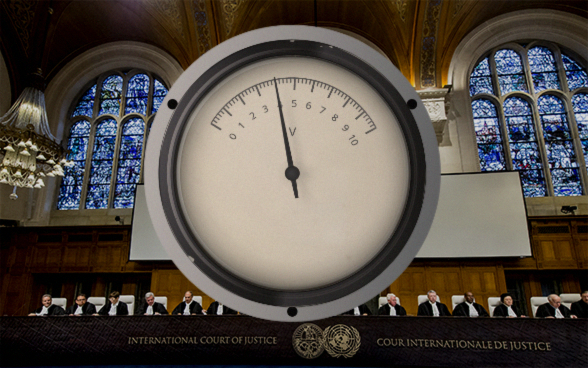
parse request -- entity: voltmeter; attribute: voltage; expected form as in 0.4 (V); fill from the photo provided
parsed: 4 (V)
